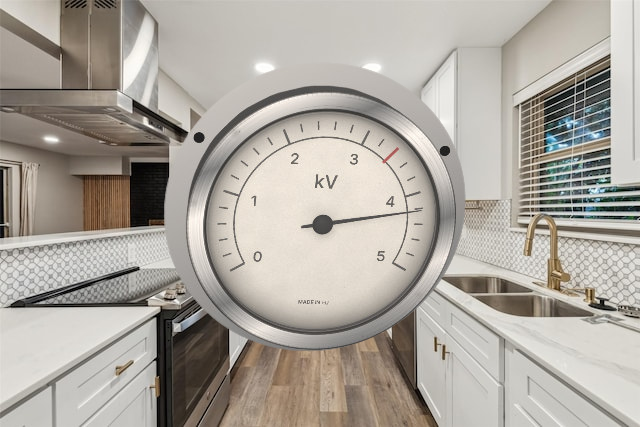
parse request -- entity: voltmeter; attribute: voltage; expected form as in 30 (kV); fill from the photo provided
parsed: 4.2 (kV)
